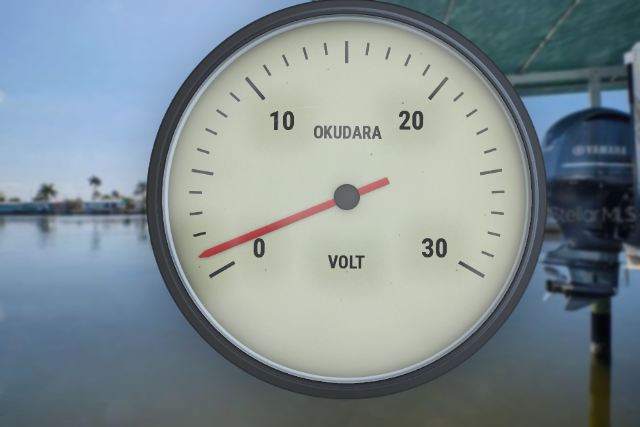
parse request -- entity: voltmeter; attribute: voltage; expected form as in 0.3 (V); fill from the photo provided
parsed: 1 (V)
